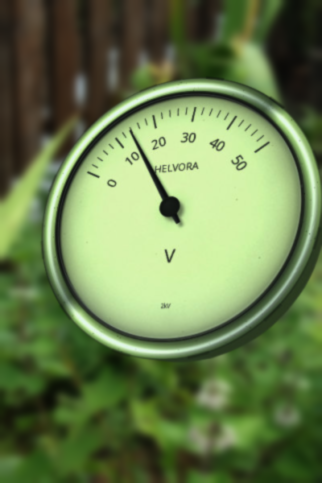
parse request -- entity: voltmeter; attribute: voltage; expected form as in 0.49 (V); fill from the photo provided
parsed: 14 (V)
